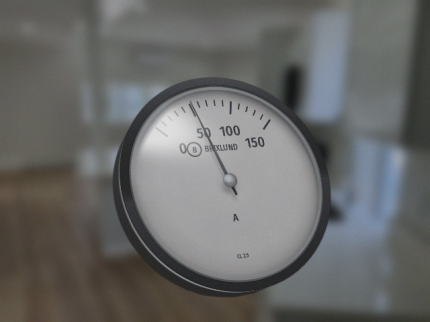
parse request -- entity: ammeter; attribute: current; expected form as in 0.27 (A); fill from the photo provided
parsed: 50 (A)
